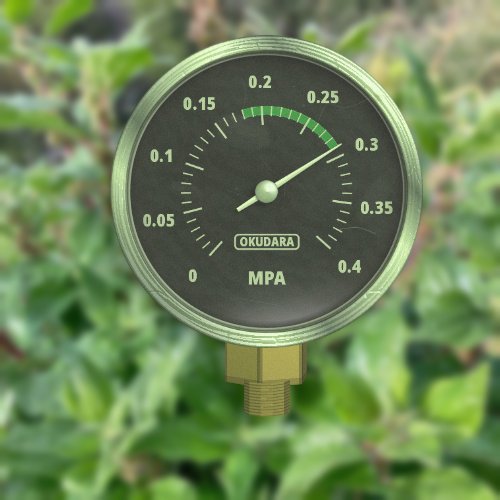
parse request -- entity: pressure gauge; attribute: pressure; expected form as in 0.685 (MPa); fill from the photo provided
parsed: 0.29 (MPa)
